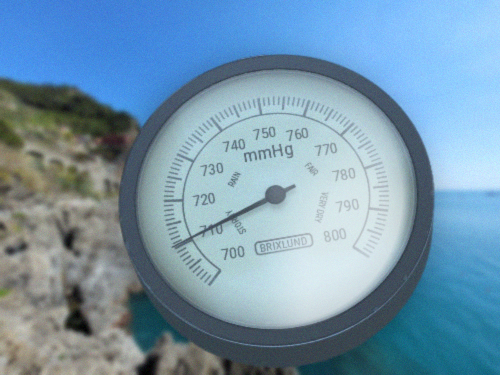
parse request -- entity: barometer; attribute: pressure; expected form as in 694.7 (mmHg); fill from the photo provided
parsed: 710 (mmHg)
